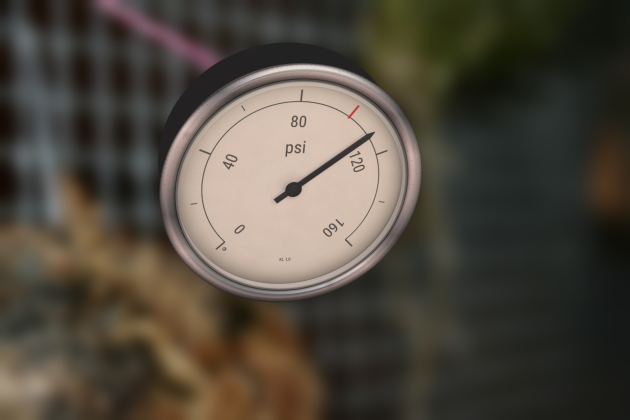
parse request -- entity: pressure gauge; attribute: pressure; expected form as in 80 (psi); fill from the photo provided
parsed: 110 (psi)
